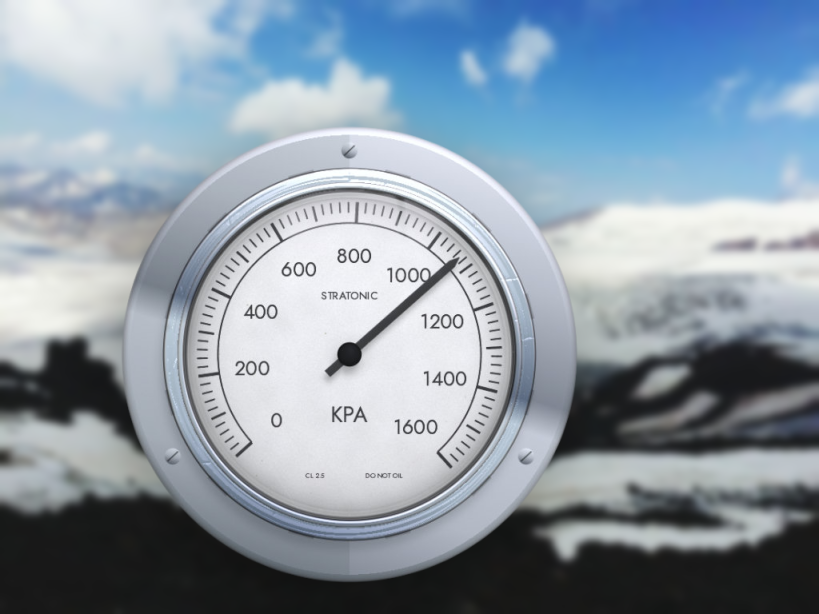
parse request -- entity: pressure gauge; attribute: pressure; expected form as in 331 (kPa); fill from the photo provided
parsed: 1070 (kPa)
